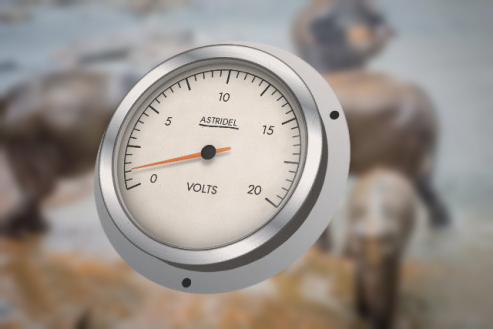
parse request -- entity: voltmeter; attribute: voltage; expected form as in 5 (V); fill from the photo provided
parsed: 1 (V)
